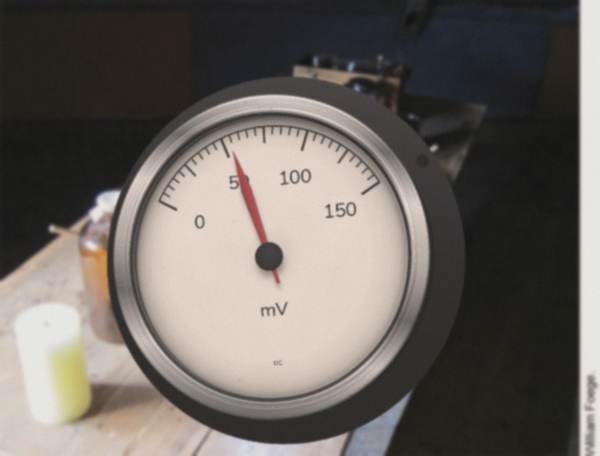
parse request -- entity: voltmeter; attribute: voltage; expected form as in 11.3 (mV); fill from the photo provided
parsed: 55 (mV)
